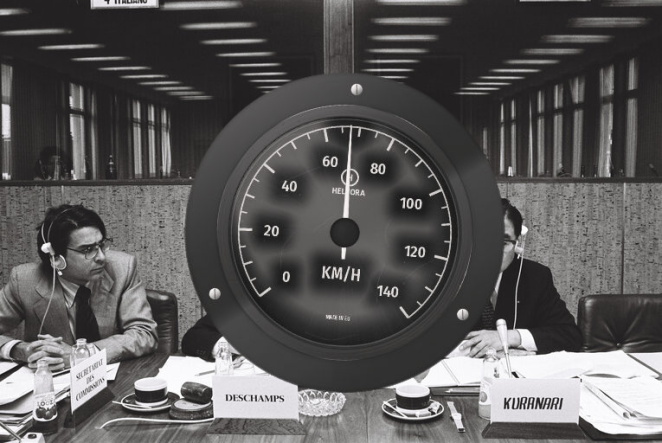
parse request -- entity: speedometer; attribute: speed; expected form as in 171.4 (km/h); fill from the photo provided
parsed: 67.5 (km/h)
